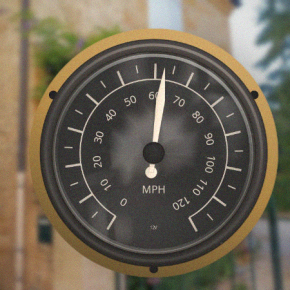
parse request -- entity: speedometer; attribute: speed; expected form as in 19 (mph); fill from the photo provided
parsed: 62.5 (mph)
